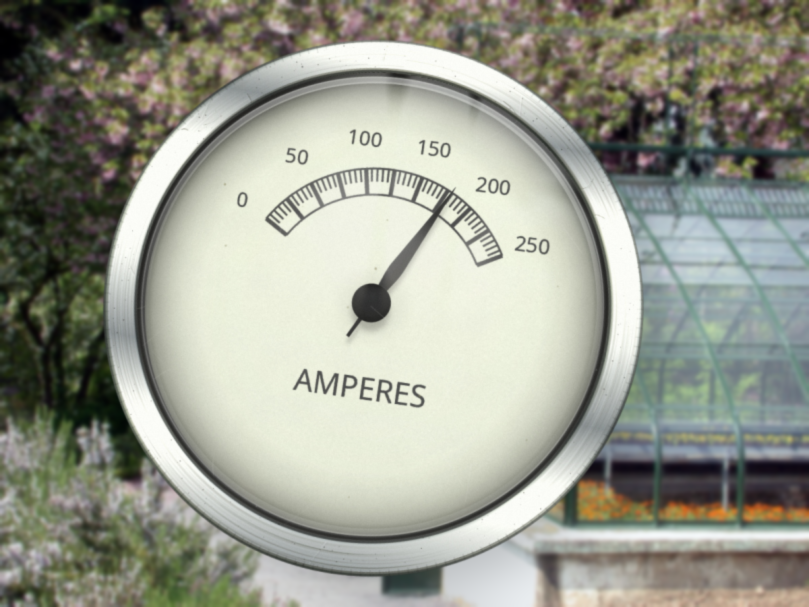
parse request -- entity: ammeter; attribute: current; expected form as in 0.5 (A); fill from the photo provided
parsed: 180 (A)
